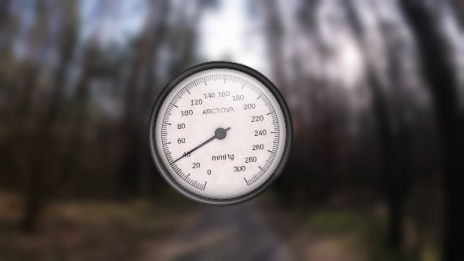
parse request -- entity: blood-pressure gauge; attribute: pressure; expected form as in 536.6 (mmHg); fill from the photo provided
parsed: 40 (mmHg)
